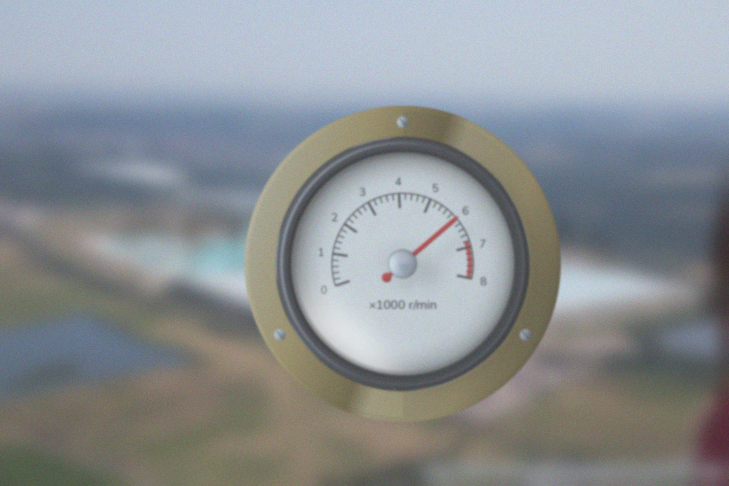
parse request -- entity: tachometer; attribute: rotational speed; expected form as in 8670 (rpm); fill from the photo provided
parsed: 6000 (rpm)
